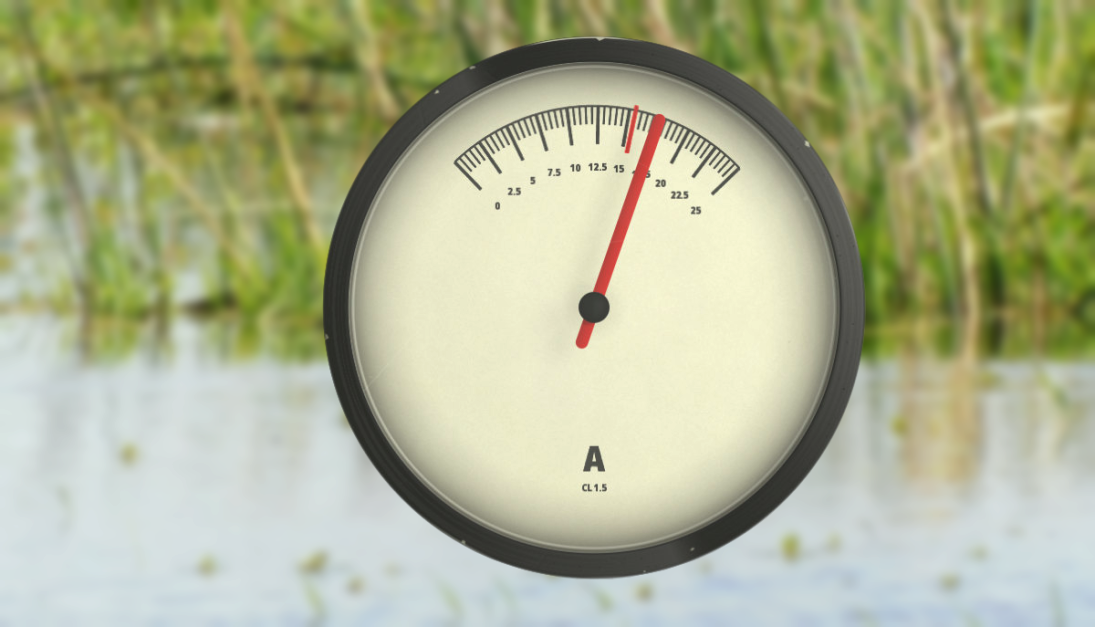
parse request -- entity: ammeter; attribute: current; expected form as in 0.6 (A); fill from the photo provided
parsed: 17.5 (A)
